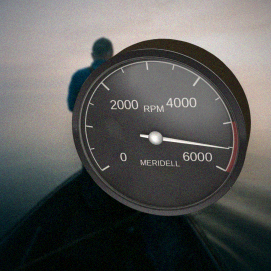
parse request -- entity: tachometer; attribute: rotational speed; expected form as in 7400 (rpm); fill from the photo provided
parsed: 5500 (rpm)
